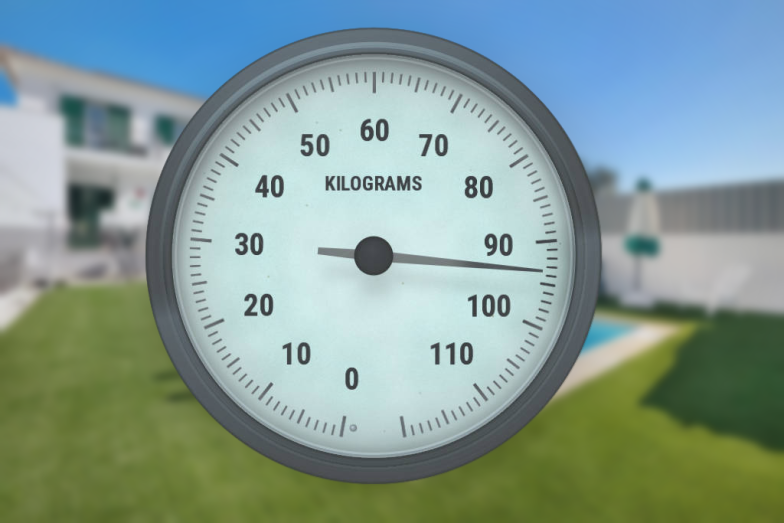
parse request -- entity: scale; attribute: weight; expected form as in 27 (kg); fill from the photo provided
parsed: 93.5 (kg)
